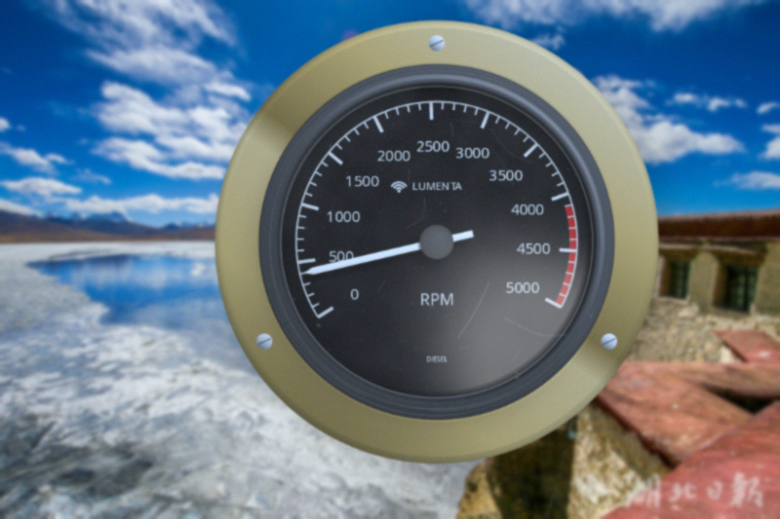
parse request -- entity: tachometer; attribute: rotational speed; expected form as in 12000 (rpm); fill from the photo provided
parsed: 400 (rpm)
